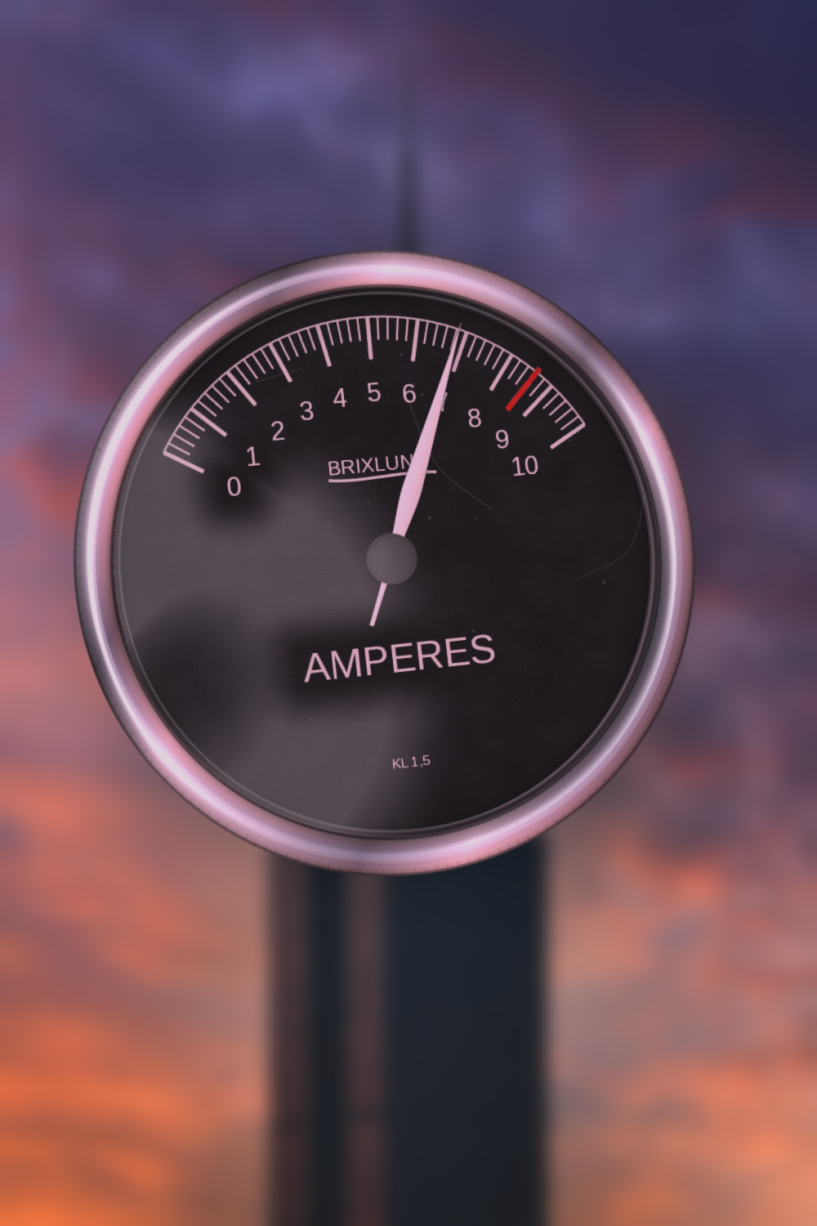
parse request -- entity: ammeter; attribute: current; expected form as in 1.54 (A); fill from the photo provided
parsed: 6.8 (A)
